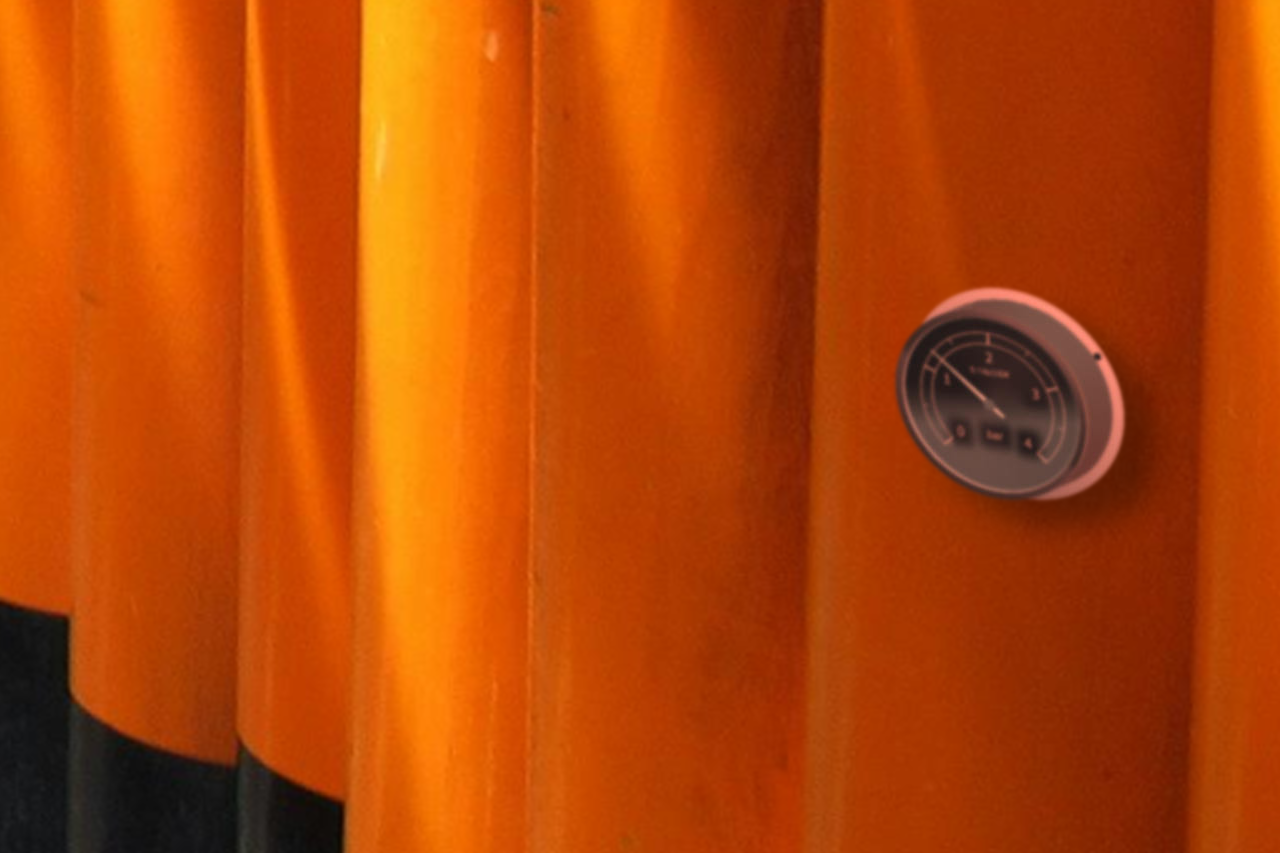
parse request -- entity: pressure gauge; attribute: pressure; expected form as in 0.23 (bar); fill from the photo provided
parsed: 1.25 (bar)
